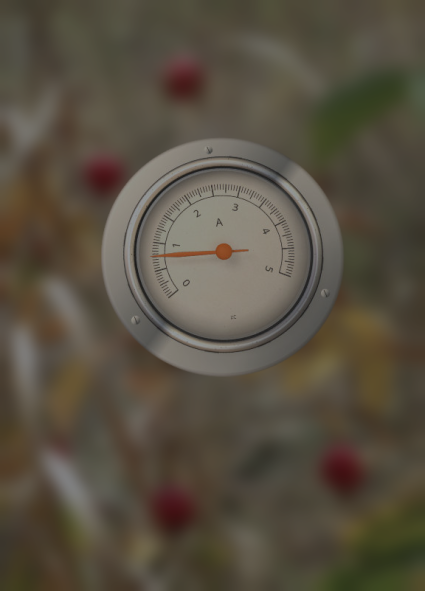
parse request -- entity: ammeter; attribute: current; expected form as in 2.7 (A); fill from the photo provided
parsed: 0.75 (A)
